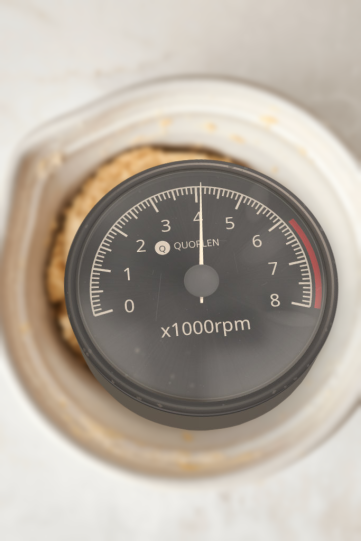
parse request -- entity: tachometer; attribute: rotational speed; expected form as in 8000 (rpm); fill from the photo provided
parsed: 4100 (rpm)
